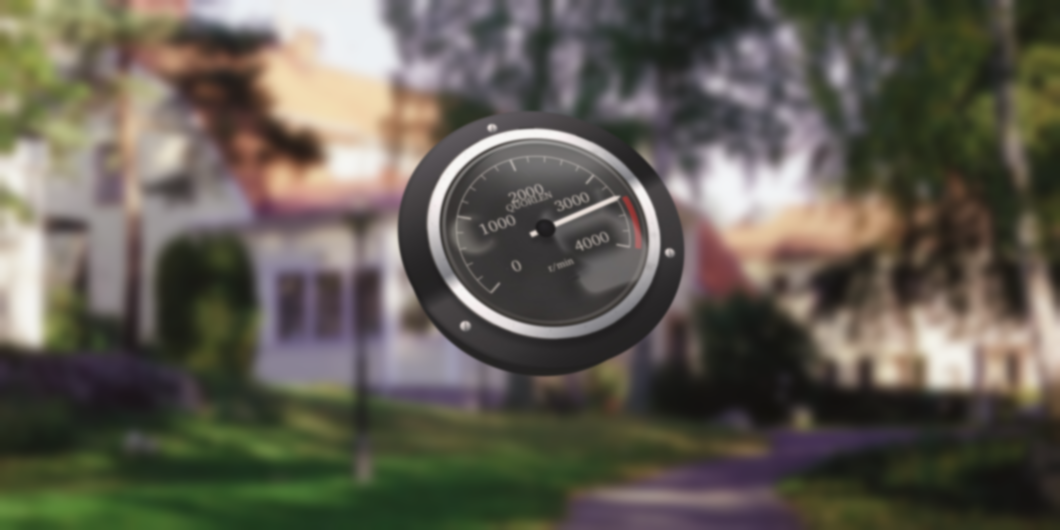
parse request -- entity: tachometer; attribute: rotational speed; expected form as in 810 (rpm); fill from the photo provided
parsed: 3400 (rpm)
